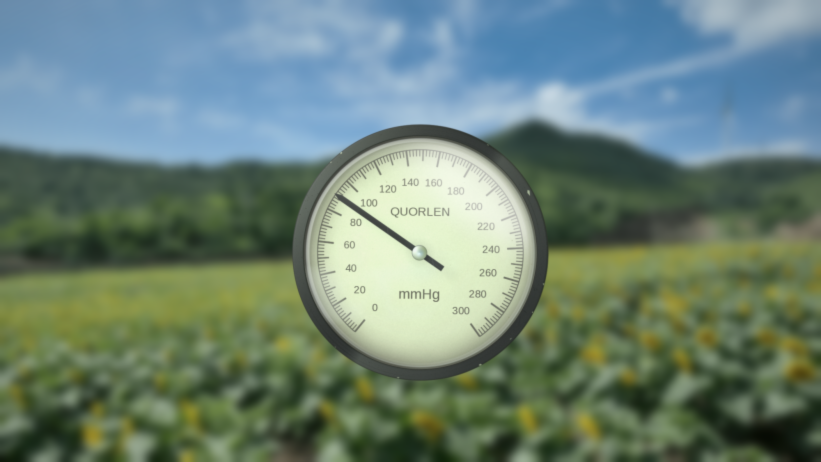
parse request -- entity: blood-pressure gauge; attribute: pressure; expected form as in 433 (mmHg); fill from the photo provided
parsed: 90 (mmHg)
